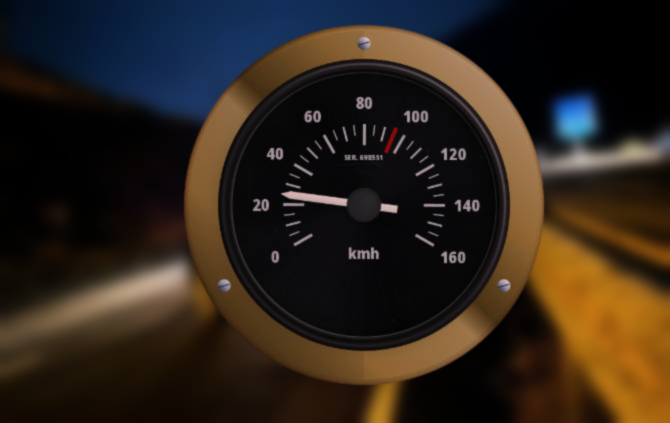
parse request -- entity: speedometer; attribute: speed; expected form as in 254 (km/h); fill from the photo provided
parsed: 25 (km/h)
